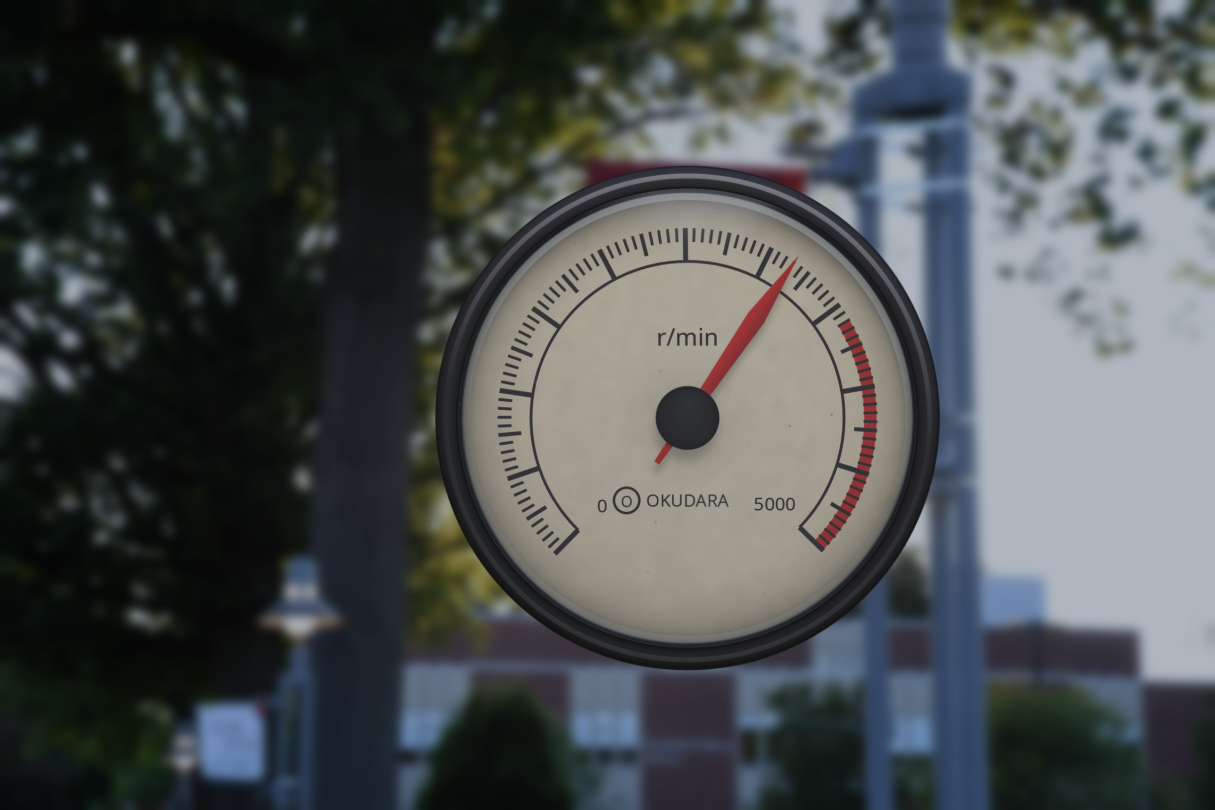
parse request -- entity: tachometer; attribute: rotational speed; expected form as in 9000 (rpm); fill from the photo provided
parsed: 3150 (rpm)
